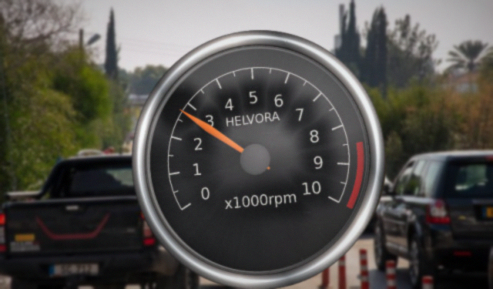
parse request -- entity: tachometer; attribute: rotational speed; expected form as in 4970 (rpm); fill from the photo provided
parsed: 2750 (rpm)
